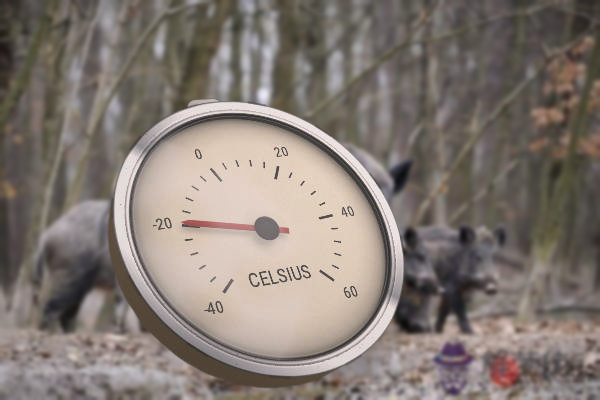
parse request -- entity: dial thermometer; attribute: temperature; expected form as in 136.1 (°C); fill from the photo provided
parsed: -20 (°C)
